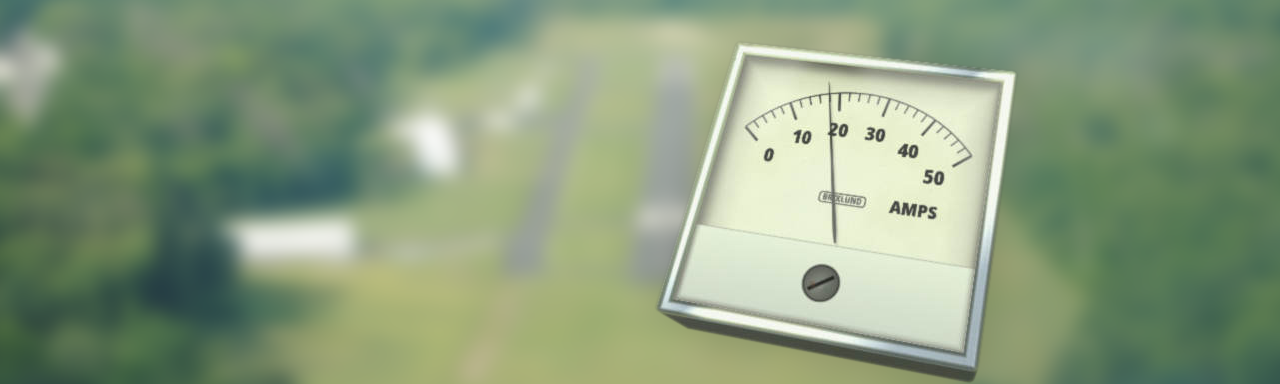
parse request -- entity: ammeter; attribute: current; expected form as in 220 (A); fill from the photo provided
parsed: 18 (A)
